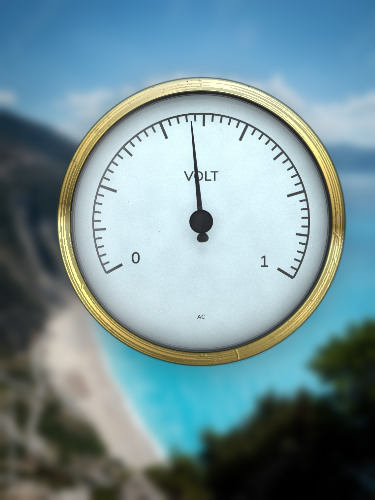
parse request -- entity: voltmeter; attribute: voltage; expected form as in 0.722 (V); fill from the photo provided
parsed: 0.47 (V)
